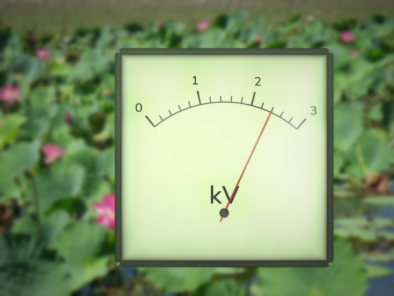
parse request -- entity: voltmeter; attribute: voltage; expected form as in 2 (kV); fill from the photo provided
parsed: 2.4 (kV)
